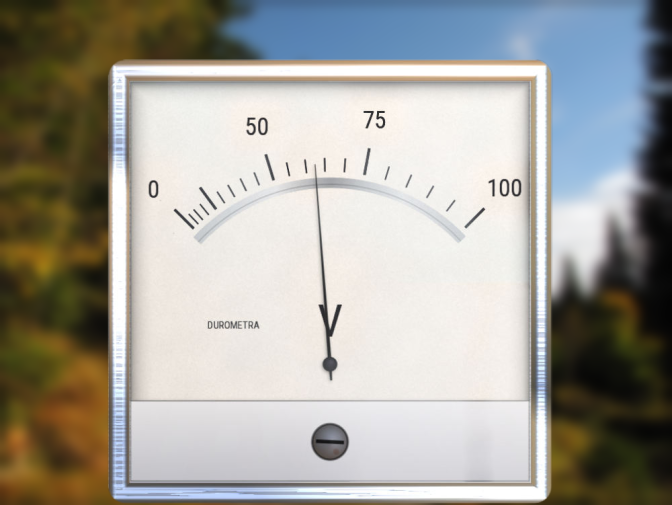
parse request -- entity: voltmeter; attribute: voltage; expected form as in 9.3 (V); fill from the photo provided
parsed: 62.5 (V)
